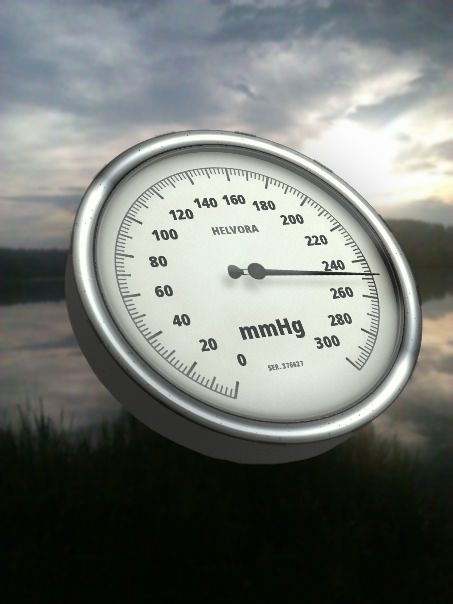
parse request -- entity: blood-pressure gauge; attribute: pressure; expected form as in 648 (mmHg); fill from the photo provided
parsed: 250 (mmHg)
